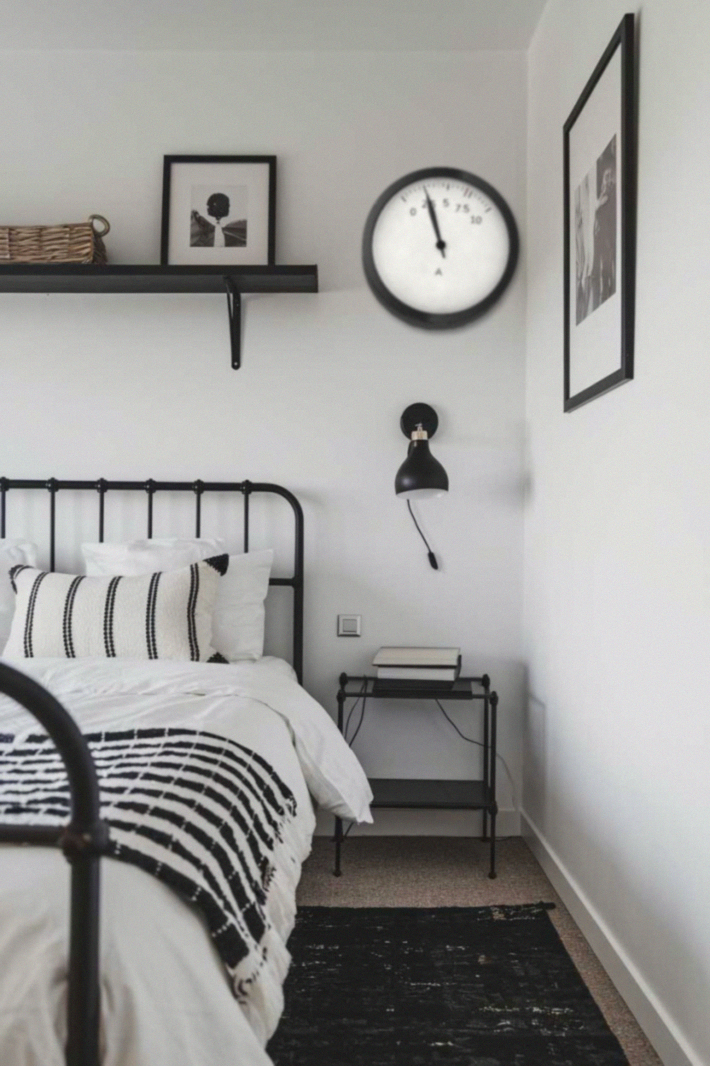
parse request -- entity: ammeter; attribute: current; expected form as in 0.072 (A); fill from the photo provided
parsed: 2.5 (A)
